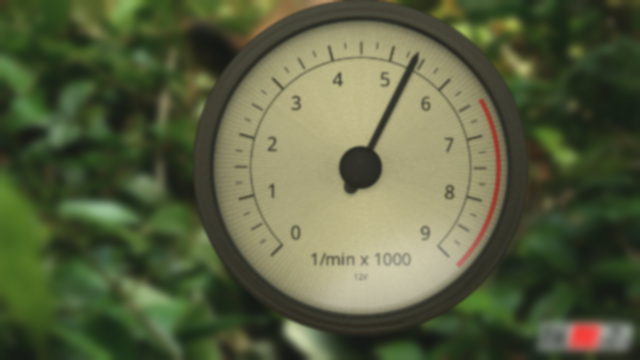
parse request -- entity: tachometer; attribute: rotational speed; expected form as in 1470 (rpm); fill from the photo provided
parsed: 5375 (rpm)
